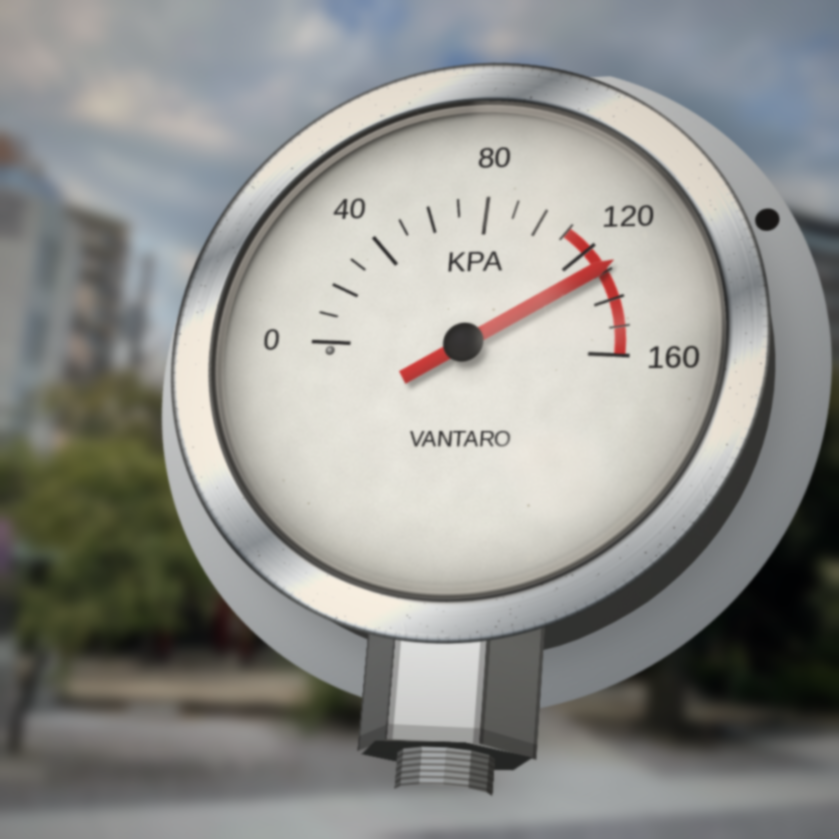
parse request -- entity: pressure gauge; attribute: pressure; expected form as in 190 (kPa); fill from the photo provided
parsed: 130 (kPa)
